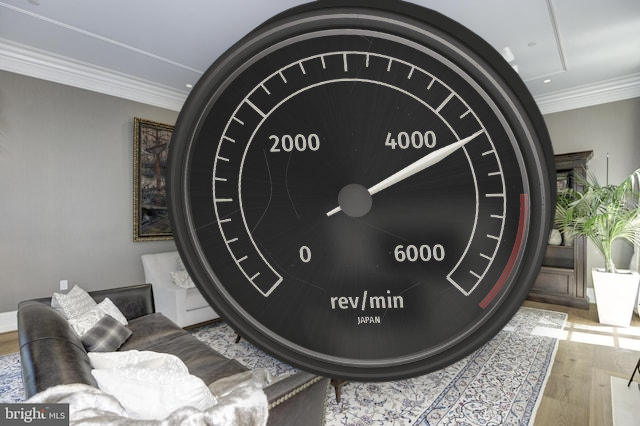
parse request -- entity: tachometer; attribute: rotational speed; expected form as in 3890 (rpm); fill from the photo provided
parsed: 4400 (rpm)
